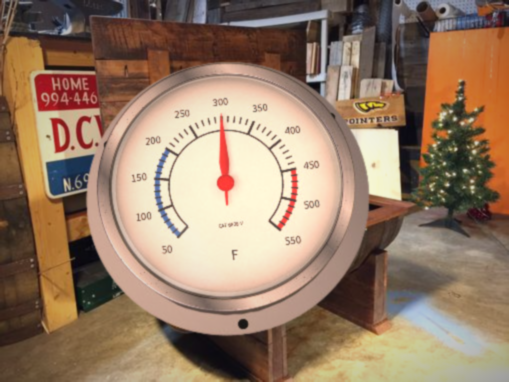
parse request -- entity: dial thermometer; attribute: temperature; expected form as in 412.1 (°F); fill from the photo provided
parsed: 300 (°F)
